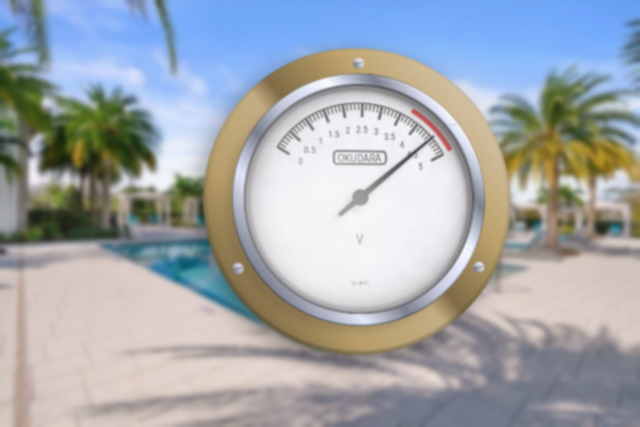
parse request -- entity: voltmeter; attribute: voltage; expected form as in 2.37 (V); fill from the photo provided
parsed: 4.5 (V)
